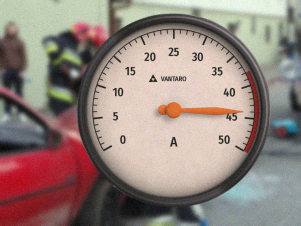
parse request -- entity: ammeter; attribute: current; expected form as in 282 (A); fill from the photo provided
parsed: 44 (A)
